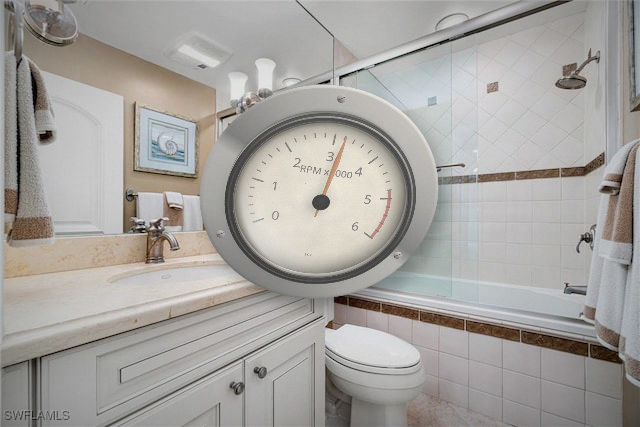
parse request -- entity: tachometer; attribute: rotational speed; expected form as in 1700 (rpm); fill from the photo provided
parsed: 3200 (rpm)
